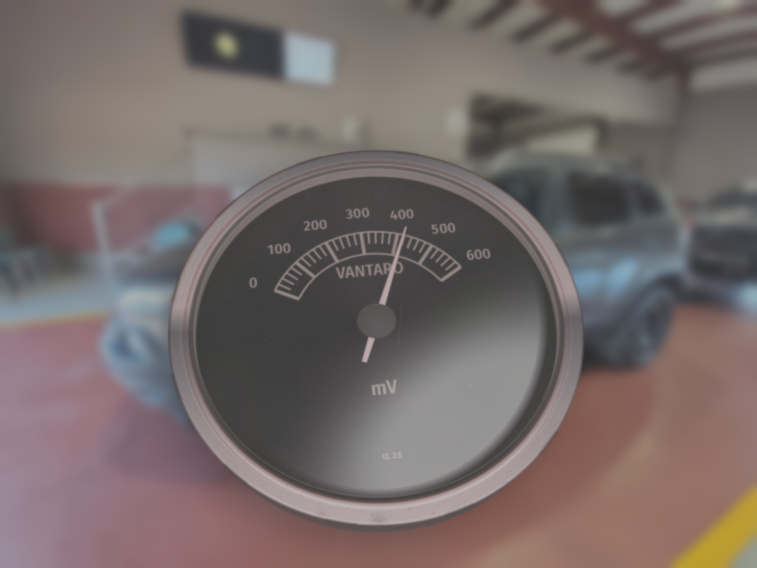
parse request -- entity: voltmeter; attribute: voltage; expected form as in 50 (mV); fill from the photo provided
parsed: 420 (mV)
